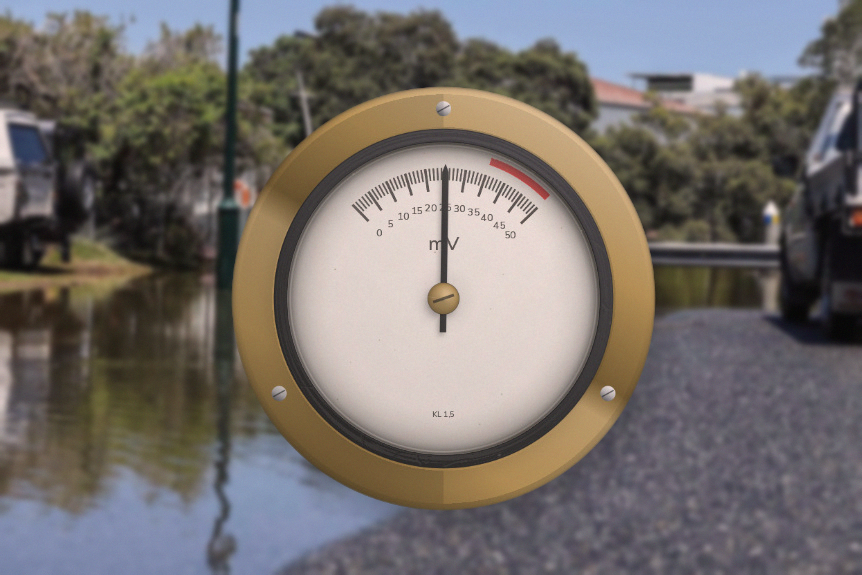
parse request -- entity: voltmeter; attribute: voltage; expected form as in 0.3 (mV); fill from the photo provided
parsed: 25 (mV)
